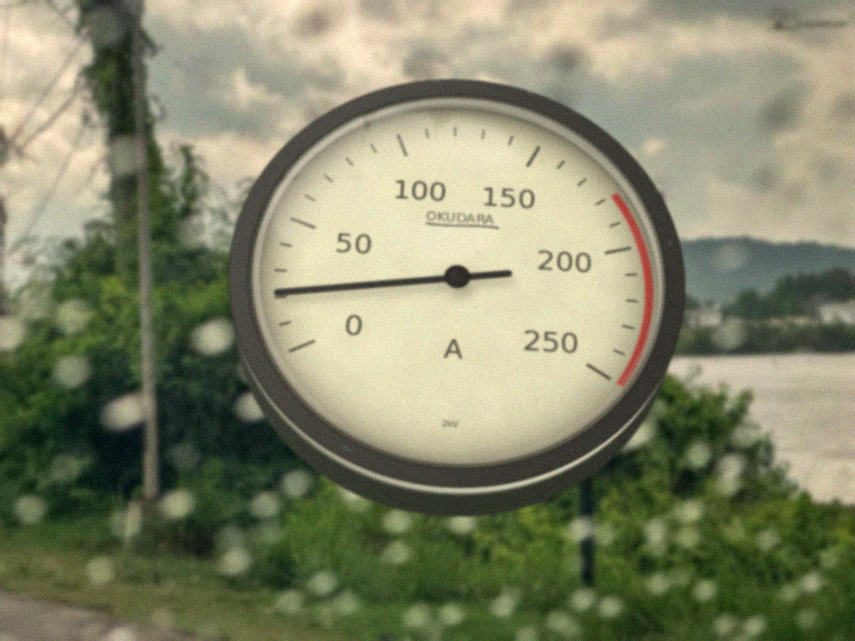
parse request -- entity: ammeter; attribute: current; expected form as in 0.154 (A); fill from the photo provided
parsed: 20 (A)
